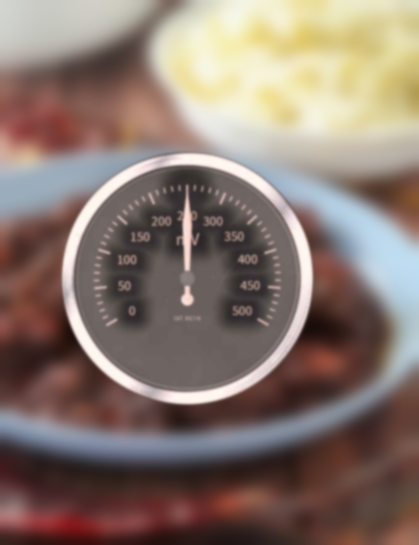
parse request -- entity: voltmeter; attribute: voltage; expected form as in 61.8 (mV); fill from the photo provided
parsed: 250 (mV)
